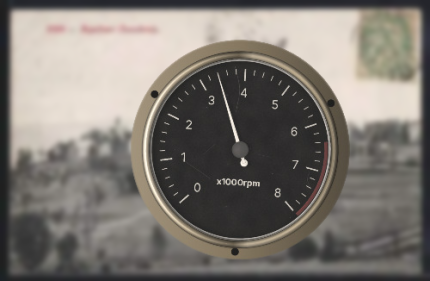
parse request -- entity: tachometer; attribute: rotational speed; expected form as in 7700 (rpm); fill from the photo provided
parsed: 3400 (rpm)
